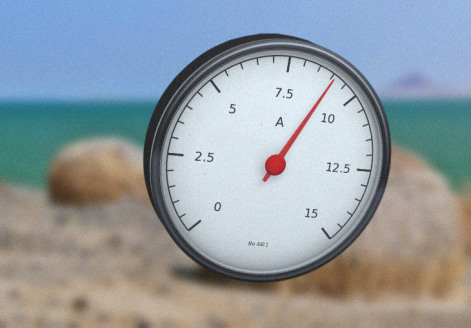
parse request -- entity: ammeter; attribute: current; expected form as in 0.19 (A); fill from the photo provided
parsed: 9 (A)
